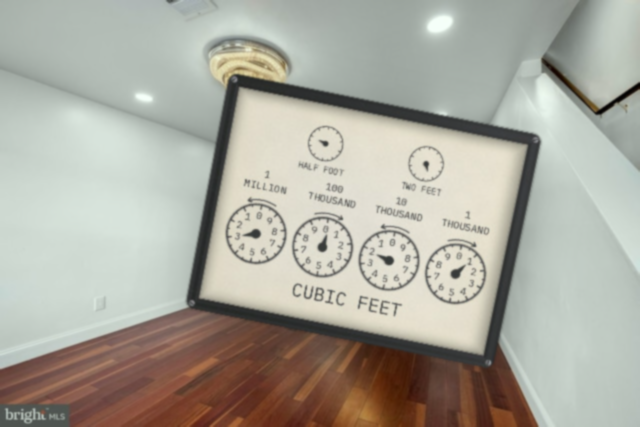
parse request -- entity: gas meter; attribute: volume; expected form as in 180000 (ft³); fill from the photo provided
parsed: 302100 (ft³)
